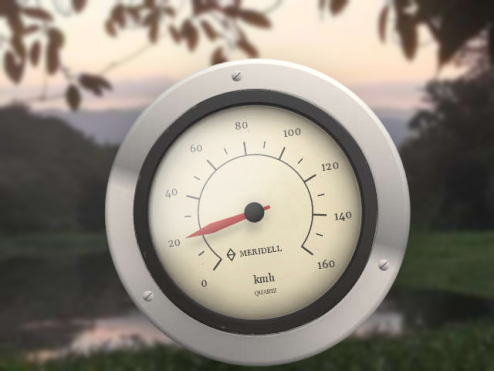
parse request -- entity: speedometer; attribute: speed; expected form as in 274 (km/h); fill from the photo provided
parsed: 20 (km/h)
